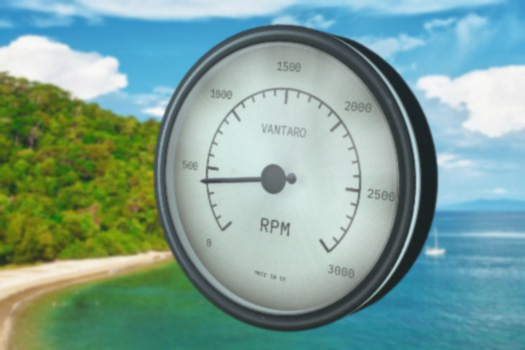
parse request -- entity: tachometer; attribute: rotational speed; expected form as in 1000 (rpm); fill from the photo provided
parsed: 400 (rpm)
